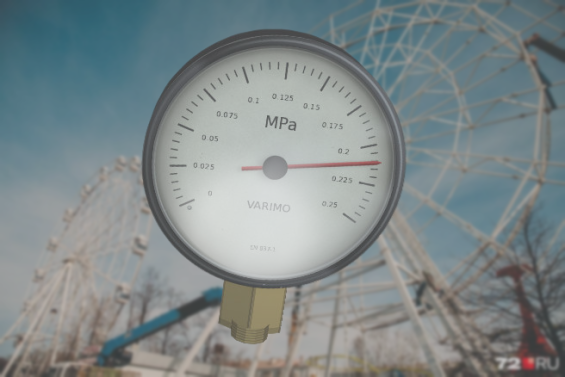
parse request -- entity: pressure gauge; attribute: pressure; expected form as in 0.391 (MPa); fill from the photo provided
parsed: 0.21 (MPa)
